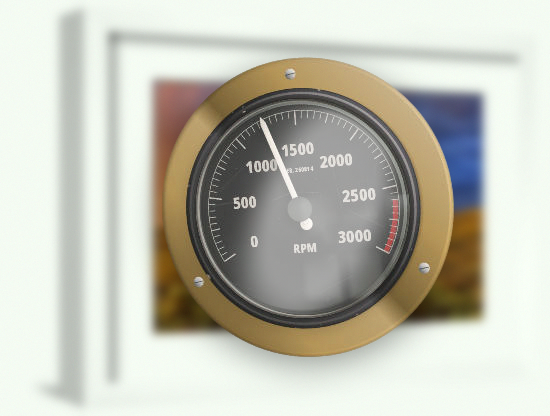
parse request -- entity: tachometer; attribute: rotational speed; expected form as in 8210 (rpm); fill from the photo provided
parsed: 1250 (rpm)
